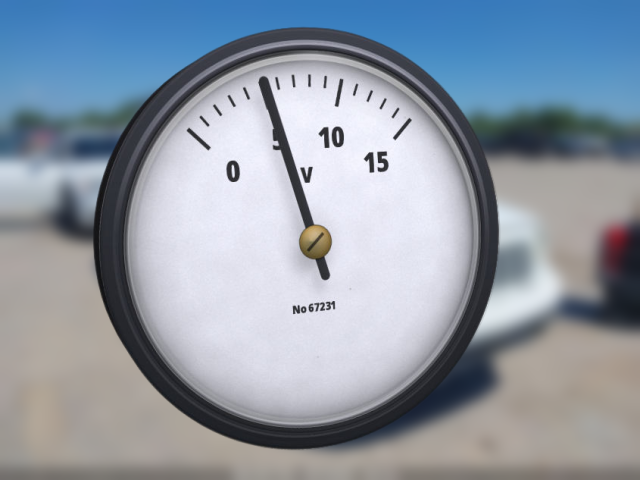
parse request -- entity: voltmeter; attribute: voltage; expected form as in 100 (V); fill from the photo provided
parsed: 5 (V)
